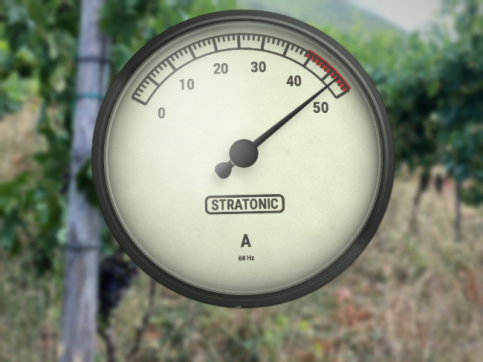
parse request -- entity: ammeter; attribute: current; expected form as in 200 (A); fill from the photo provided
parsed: 47 (A)
